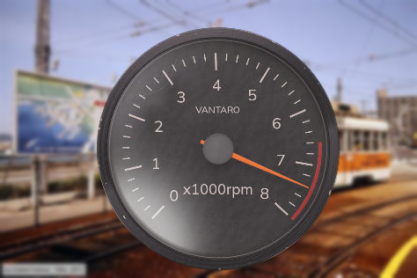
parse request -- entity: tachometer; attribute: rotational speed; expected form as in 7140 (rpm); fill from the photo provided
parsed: 7400 (rpm)
